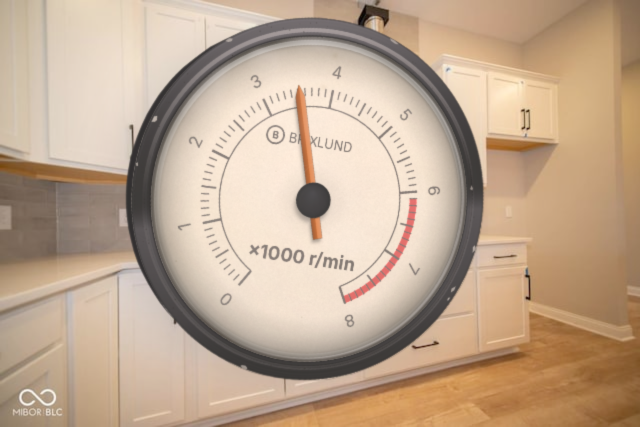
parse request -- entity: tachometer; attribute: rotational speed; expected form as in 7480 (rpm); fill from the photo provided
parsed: 3500 (rpm)
